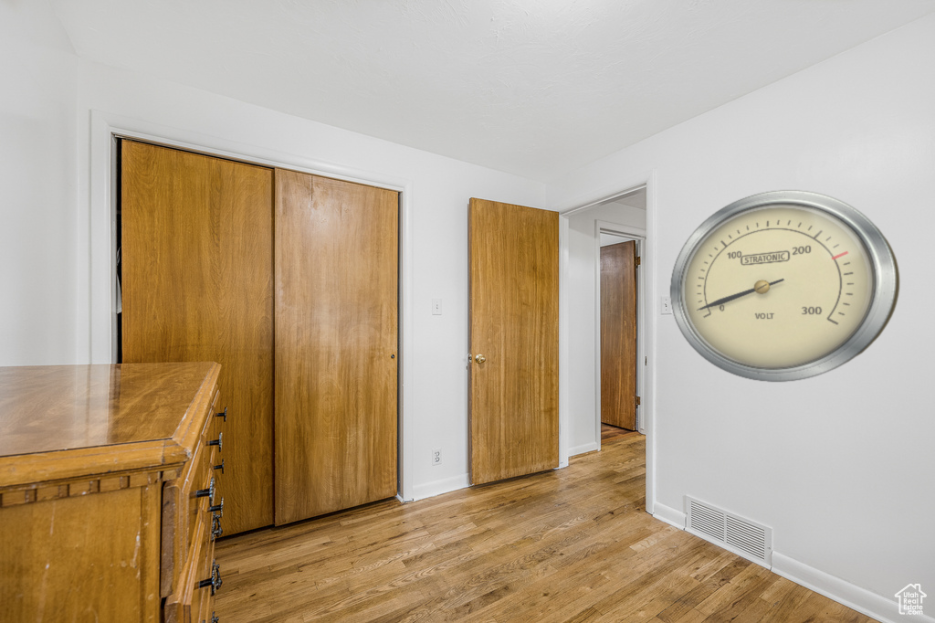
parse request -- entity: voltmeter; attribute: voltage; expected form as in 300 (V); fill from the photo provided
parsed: 10 (V)
